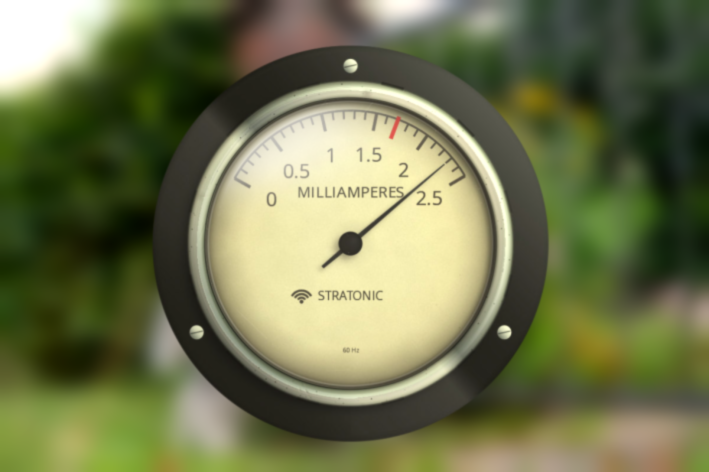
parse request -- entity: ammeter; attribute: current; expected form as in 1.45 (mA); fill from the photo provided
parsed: 2.3 (mA)
